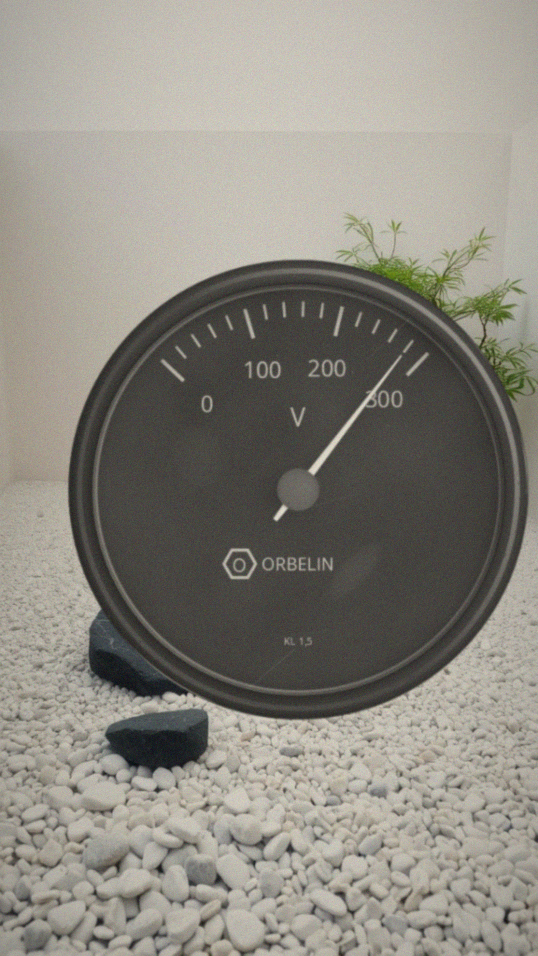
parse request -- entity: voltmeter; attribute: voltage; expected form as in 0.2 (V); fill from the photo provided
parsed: 280 (V)
